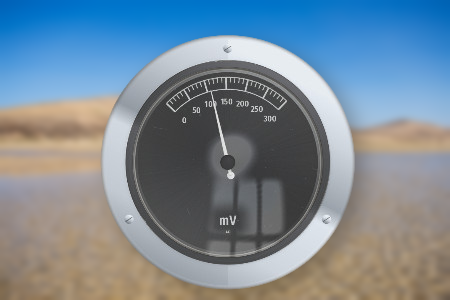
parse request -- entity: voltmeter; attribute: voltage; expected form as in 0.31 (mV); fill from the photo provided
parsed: 110 (mV)
